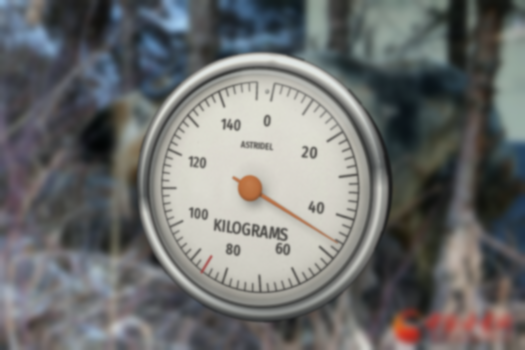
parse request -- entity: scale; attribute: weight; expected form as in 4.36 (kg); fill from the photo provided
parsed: 46 (kg)
